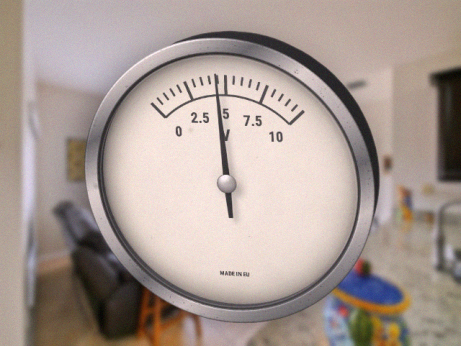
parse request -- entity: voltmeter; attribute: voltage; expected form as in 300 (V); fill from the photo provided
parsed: 4.5 (V)
